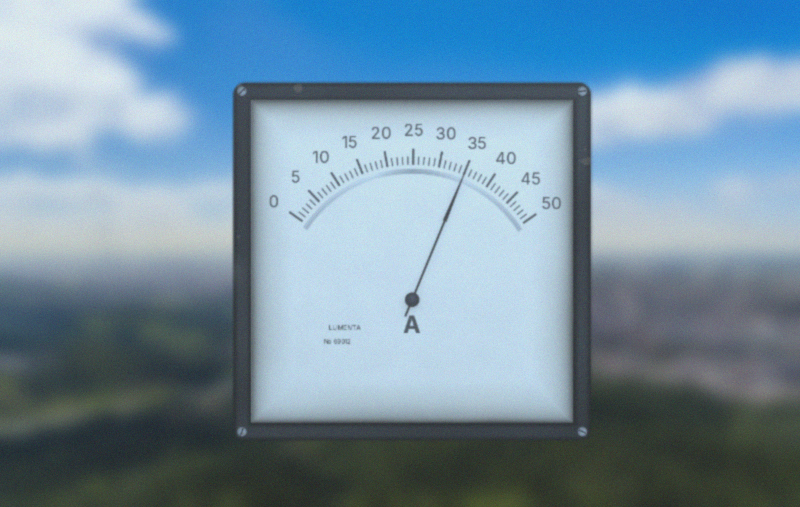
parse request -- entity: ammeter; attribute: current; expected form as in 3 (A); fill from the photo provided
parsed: 35 (A)
